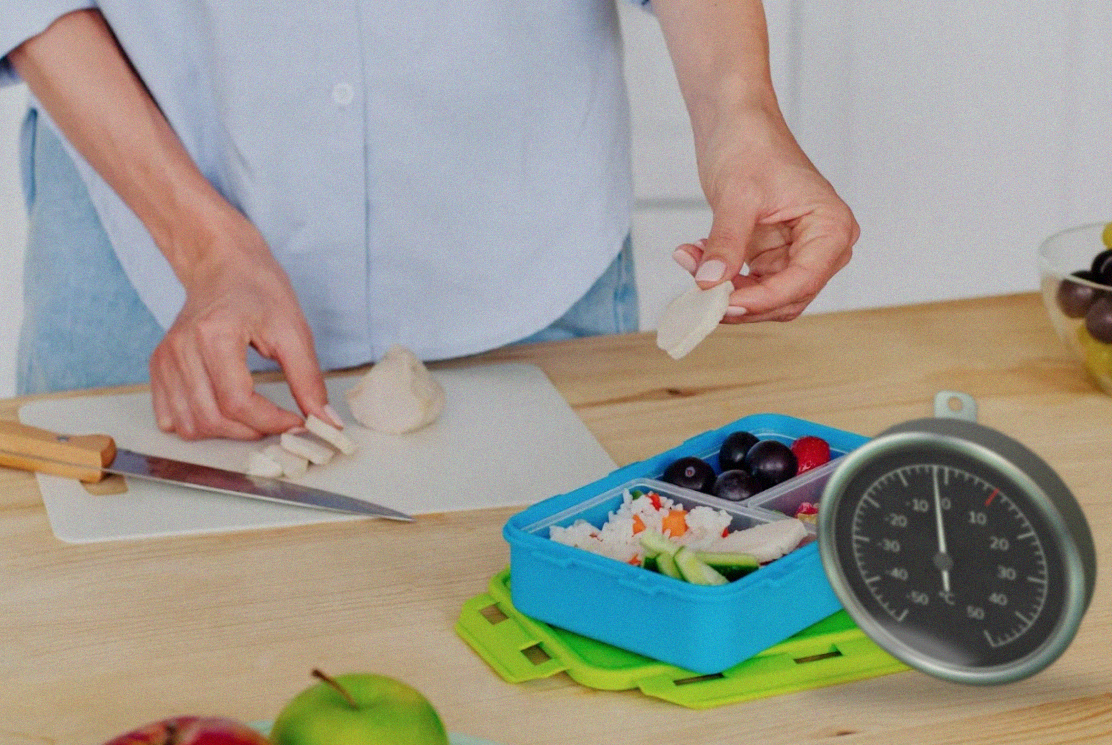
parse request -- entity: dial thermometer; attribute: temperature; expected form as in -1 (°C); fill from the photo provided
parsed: -2 (°C)
